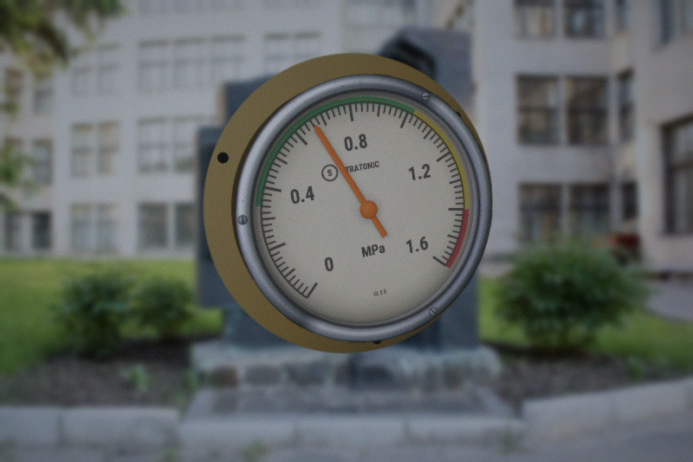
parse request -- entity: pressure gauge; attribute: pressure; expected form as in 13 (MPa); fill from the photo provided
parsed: 0.66 (MPa)
